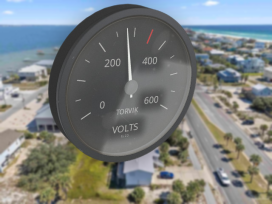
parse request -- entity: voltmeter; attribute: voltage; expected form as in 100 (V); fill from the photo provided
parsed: 275 (V)
